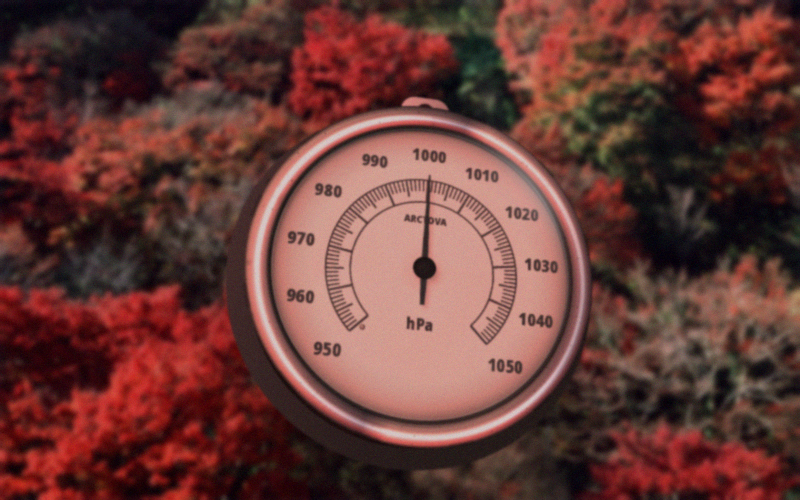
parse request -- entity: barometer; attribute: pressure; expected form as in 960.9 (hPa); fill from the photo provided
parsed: 1000 (hPa)
